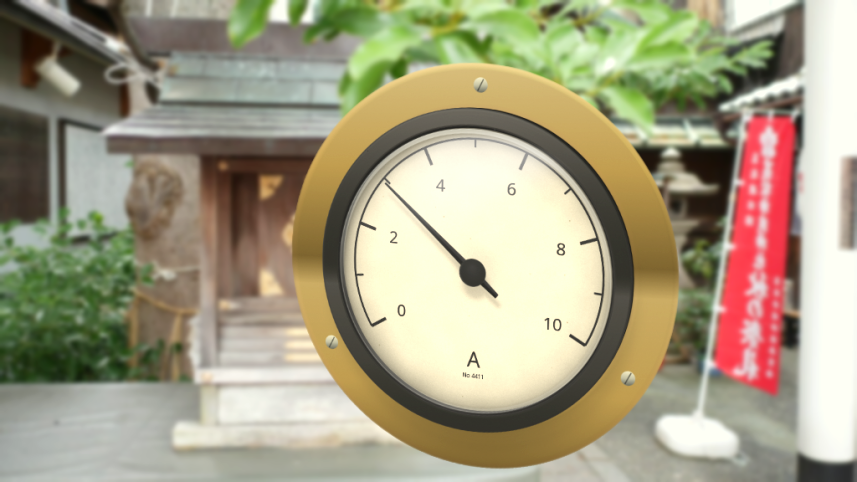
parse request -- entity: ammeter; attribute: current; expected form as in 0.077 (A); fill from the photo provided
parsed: 3 (A)
